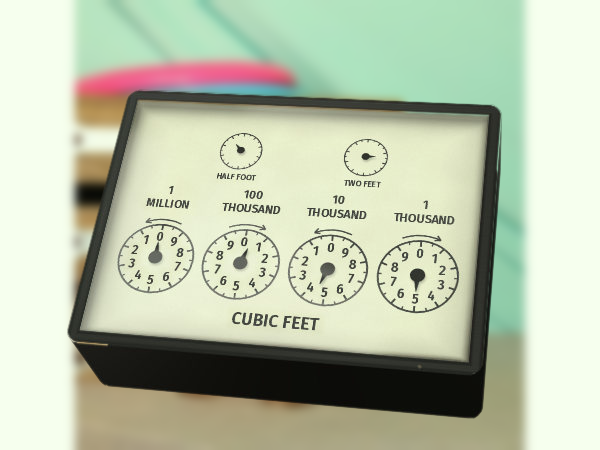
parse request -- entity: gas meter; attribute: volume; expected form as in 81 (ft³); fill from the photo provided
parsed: 4500 (ft³)
